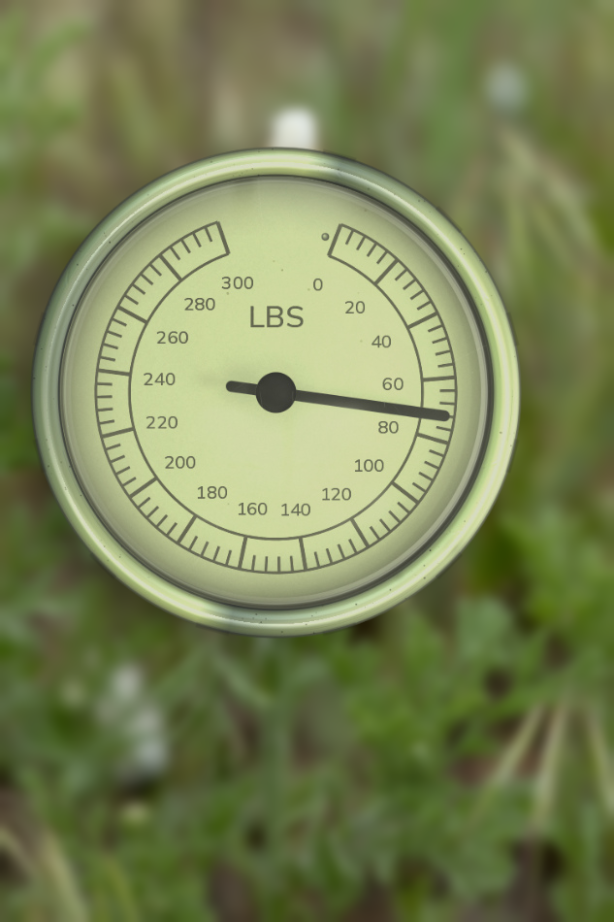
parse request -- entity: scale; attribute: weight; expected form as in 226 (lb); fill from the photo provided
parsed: 72 (lb)
